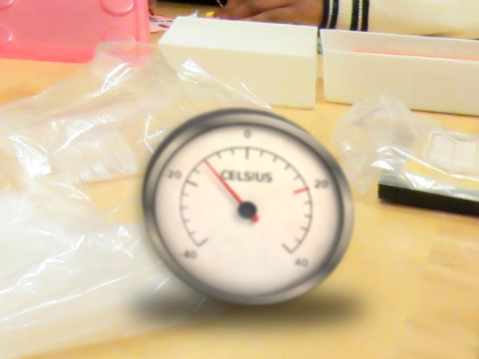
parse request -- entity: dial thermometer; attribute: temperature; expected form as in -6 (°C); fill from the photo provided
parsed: -12 (°C)
